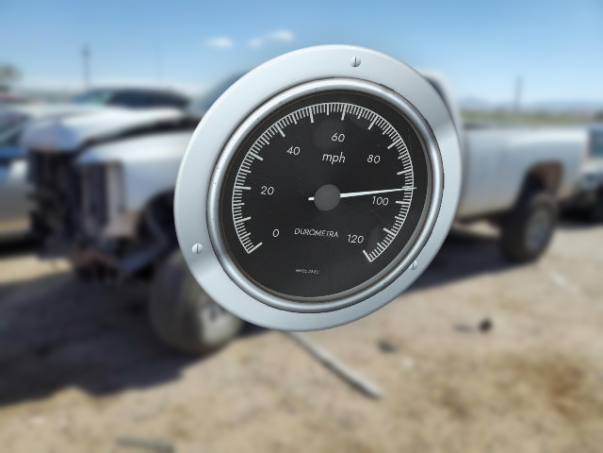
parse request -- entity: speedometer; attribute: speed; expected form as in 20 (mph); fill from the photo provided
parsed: 95 (mph)
